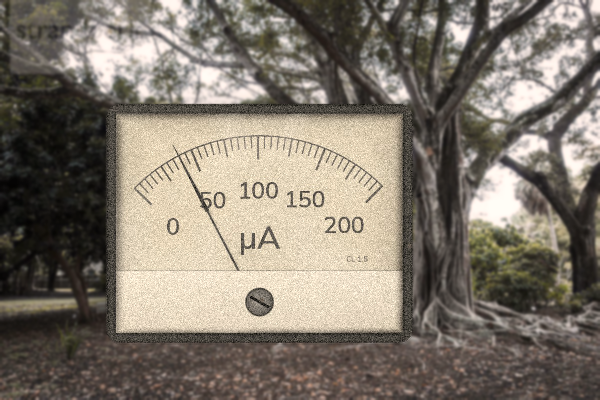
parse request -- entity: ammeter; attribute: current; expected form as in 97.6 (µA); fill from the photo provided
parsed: 40 (µA)
